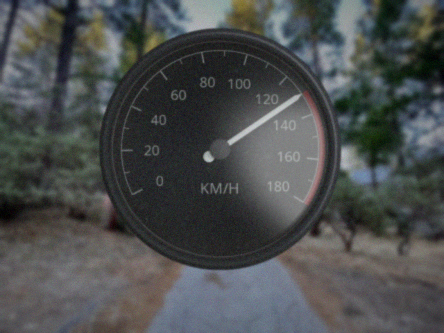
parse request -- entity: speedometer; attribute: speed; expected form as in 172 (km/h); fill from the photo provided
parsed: 130 (km/h)
